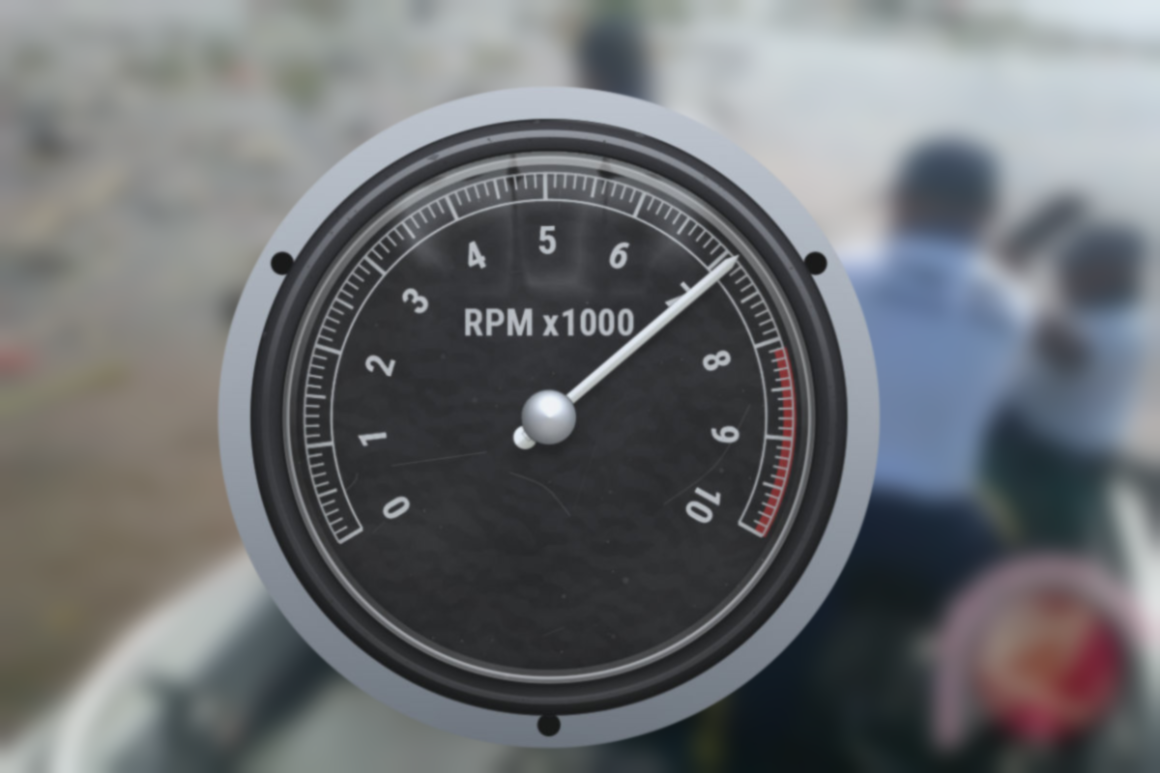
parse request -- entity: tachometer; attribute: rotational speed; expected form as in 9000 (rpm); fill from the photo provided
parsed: 7100 (rpm)
